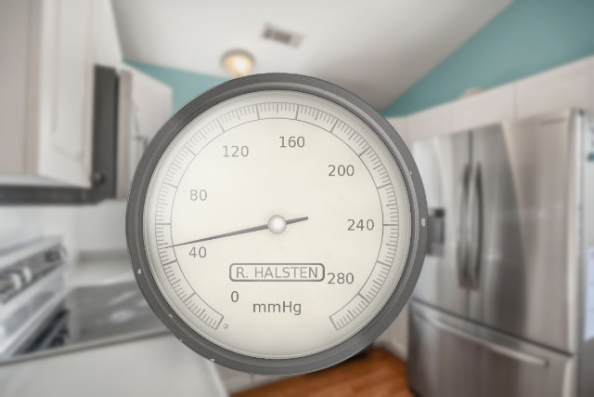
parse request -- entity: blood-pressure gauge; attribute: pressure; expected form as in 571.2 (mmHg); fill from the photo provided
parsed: 48 (mmHg)
